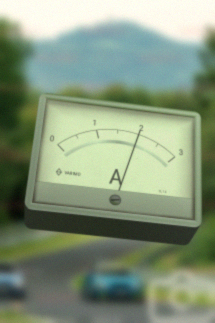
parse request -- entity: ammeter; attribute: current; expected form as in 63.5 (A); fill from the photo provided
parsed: 2 (A)
